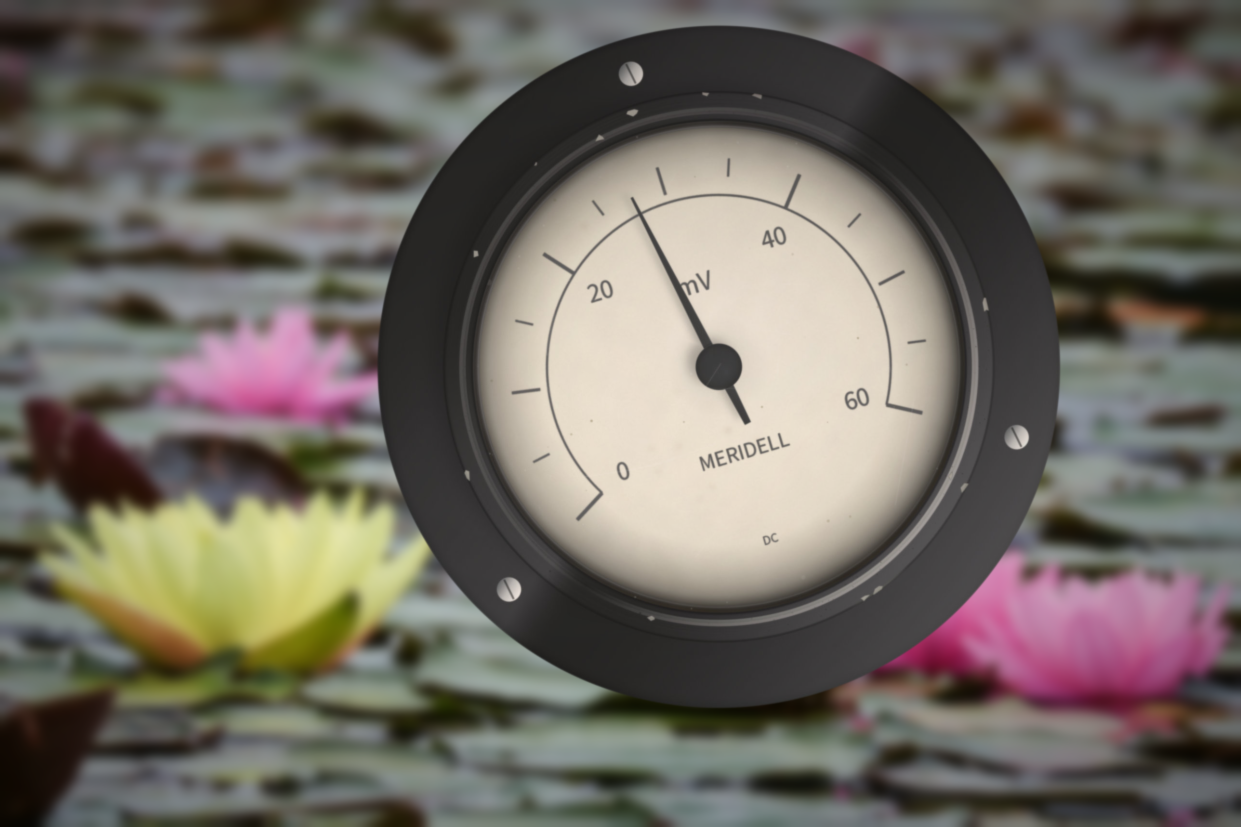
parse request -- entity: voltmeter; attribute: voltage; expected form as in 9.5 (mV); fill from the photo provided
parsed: 27.5 (mV)
